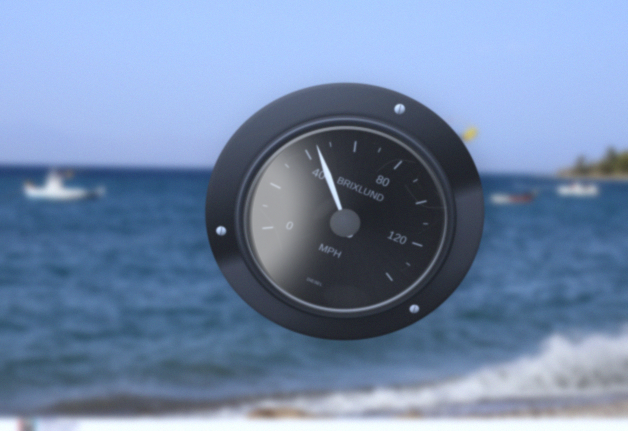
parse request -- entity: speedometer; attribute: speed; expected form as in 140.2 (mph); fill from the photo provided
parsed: 45 (mph)
